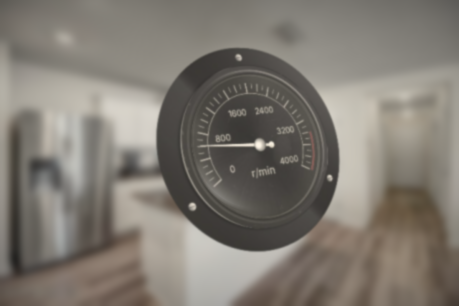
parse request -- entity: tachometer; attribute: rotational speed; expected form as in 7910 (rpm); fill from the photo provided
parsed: 600 (rpm)
